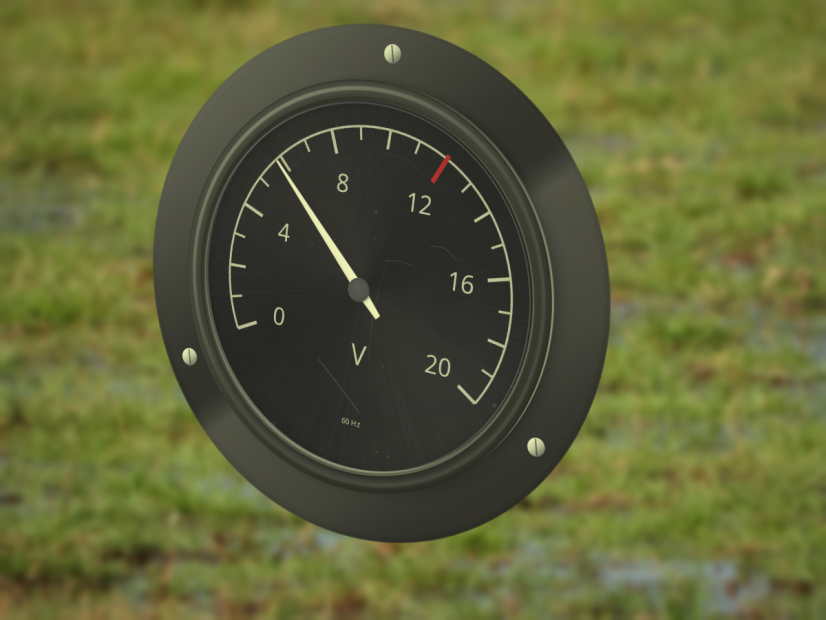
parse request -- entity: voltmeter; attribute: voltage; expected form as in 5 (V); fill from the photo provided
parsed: 6 (V)
